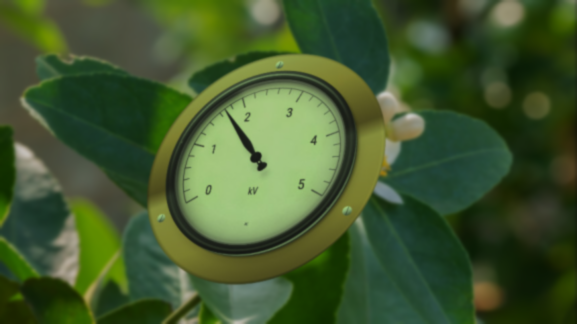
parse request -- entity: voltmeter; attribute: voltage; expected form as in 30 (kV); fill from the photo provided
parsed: 1.7 (kV)
